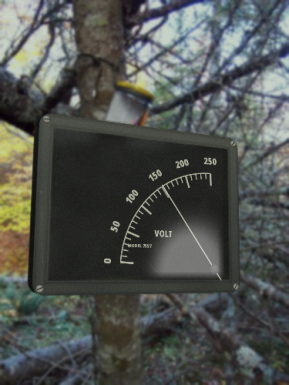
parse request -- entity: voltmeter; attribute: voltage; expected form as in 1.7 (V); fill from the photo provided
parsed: 150 (V)
